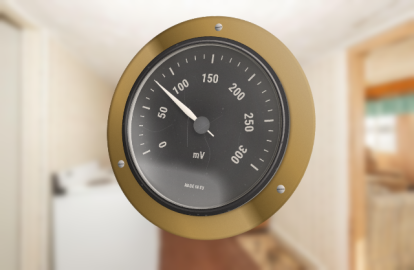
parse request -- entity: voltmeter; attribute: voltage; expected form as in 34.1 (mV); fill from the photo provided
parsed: 80 (mV)
